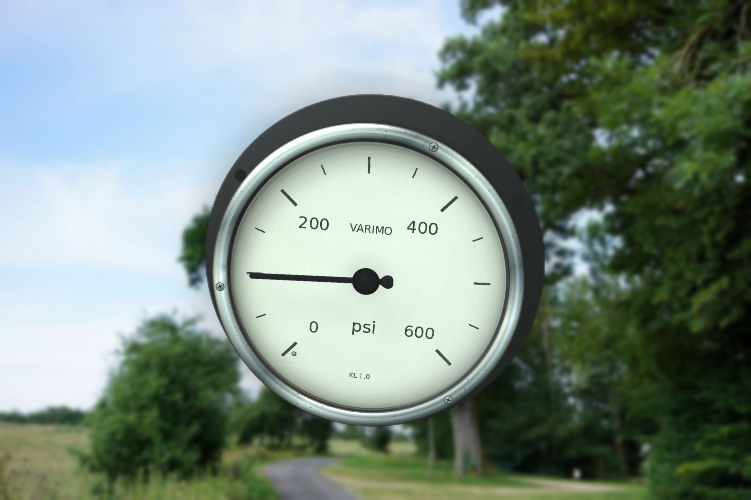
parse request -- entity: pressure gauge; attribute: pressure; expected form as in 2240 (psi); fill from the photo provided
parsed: 100 (psi)
